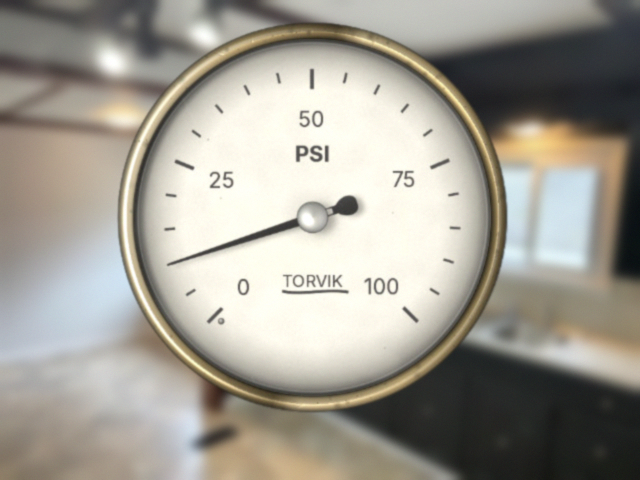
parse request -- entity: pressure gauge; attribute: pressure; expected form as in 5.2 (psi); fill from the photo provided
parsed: 10 (psi)
